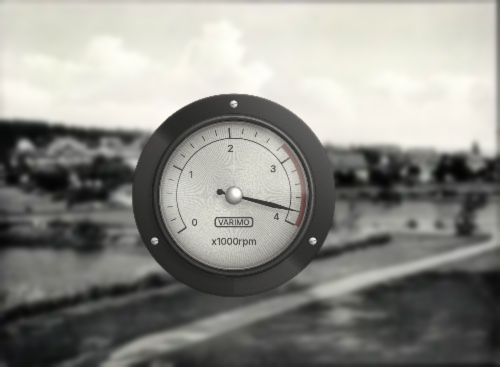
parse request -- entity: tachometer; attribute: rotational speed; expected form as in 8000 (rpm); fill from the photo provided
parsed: 3800 (rpm)
